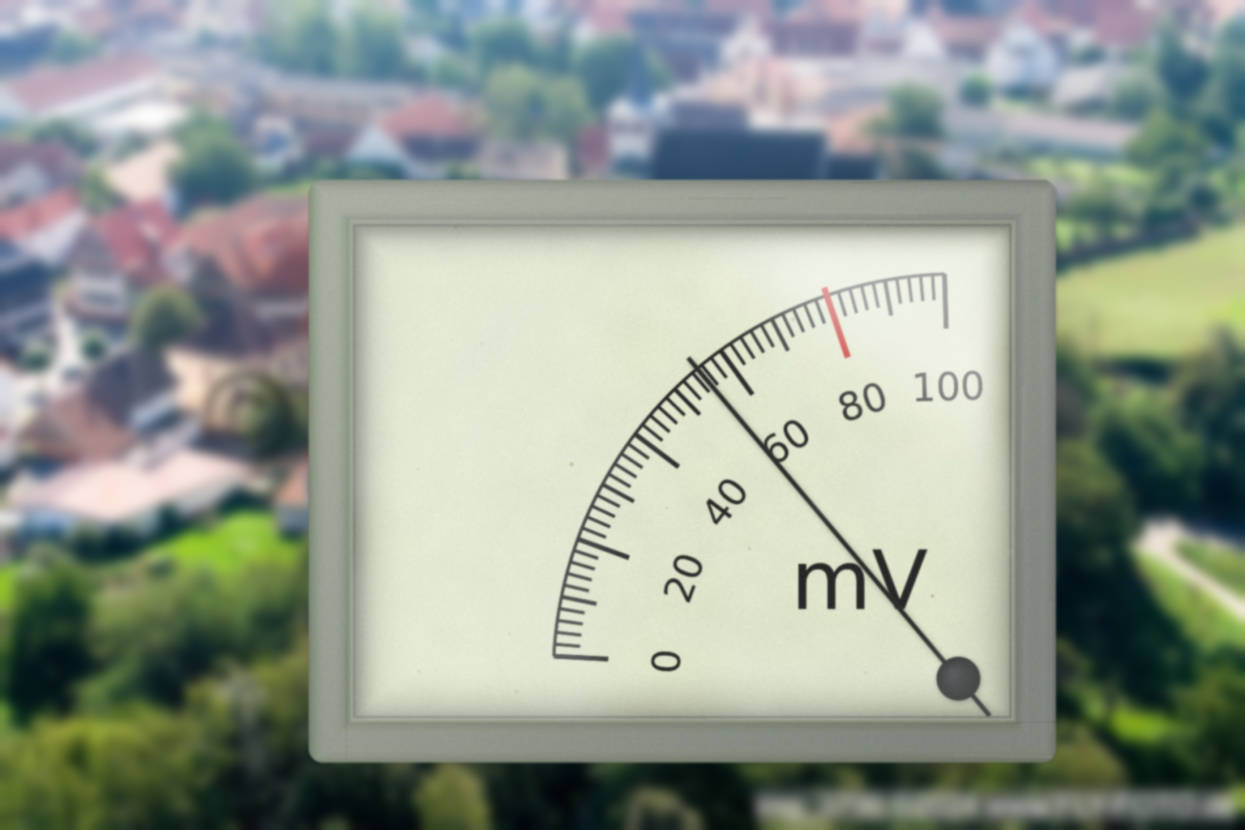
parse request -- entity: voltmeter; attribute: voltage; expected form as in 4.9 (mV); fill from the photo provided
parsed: 55 (mV)
